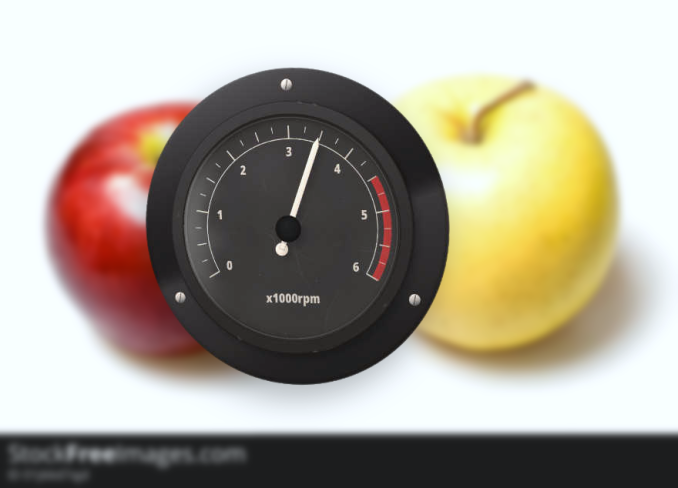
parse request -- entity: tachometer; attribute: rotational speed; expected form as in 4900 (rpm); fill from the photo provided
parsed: 3500 (rpm)
